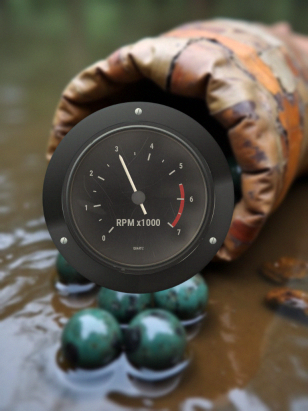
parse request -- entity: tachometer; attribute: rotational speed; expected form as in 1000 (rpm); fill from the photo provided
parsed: 3000 (rpm)
